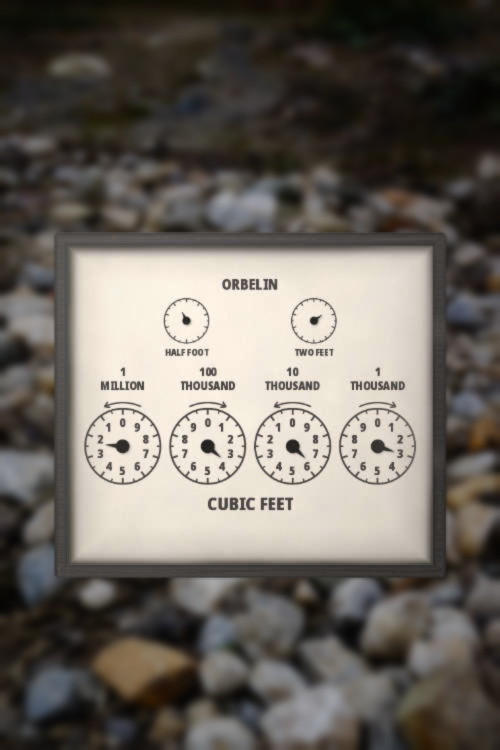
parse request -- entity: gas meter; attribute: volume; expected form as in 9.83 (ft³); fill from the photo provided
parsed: 236300 (ft³)
